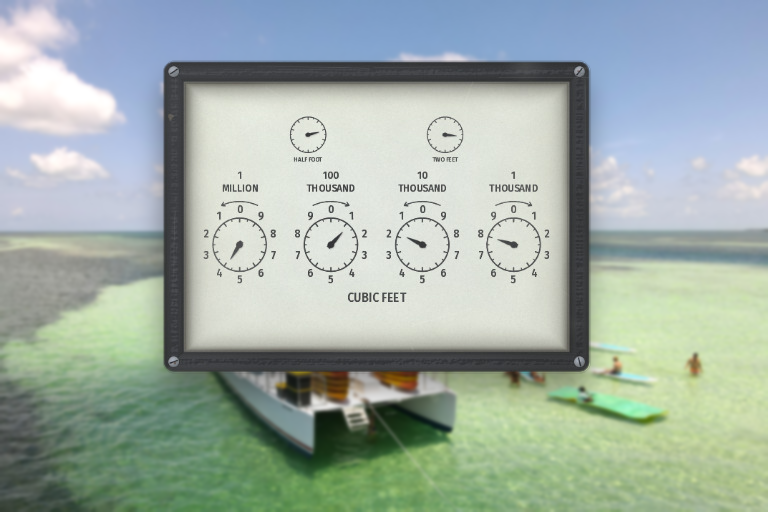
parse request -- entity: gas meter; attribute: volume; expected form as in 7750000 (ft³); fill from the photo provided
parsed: 411800 (ft³)
